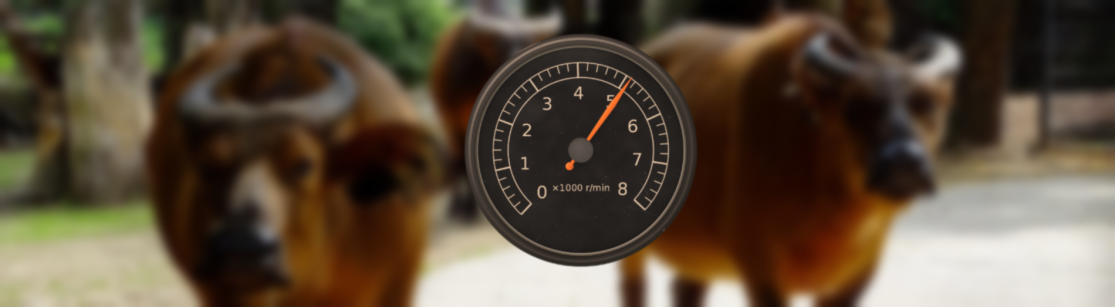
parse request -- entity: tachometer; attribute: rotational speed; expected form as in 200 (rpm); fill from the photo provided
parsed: 5100 (rpm)
